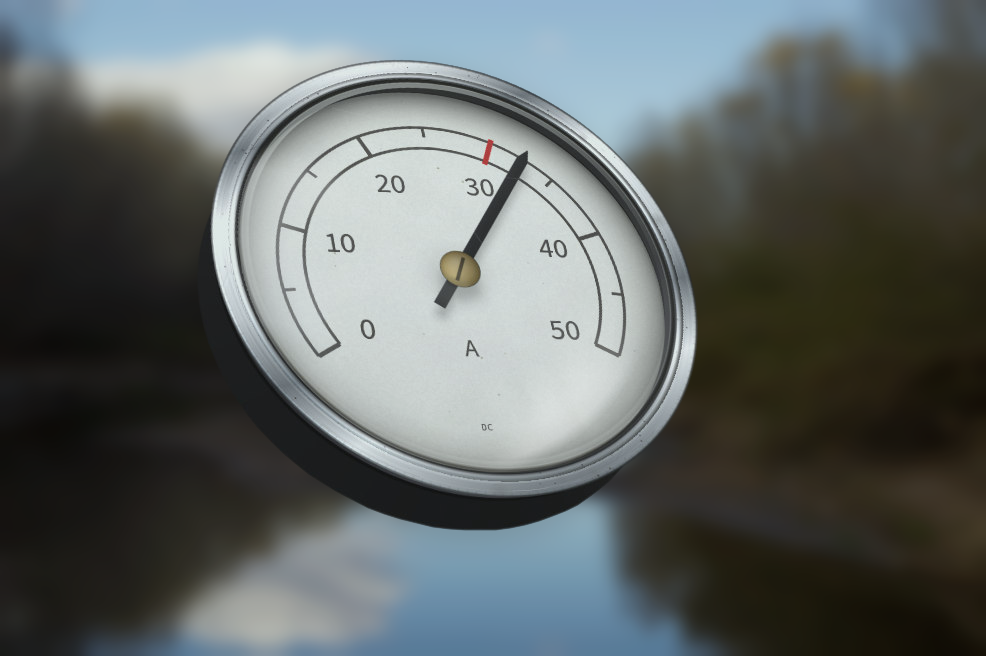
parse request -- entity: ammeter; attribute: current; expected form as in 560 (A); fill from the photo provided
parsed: 32.5 (A)
